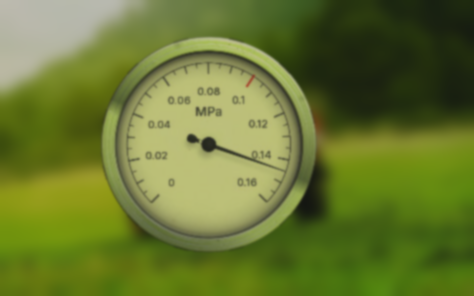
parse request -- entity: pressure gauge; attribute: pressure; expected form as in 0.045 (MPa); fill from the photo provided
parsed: 0.145 (MPa)
